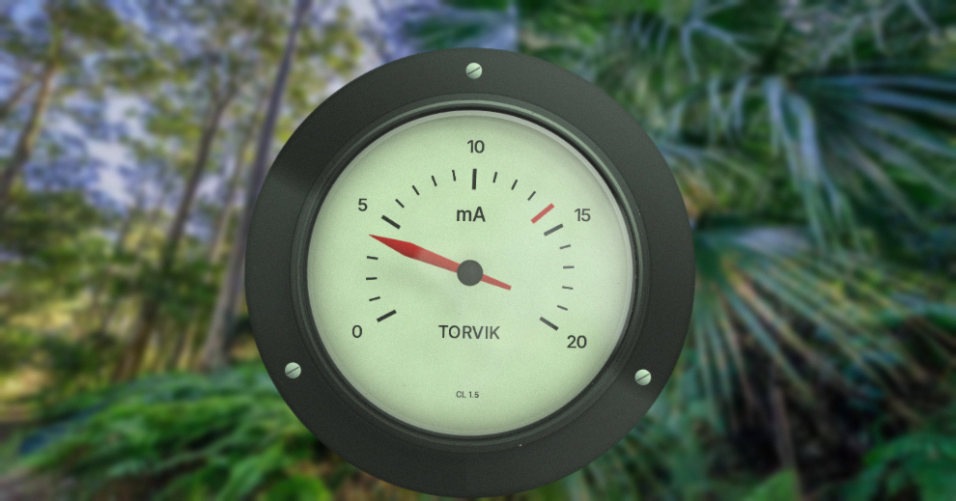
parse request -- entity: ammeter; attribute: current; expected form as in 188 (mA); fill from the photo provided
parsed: 4 (mA)
